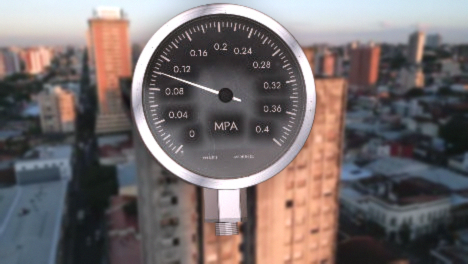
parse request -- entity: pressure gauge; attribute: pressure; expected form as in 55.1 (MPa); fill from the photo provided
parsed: 0.1 (MPa)
